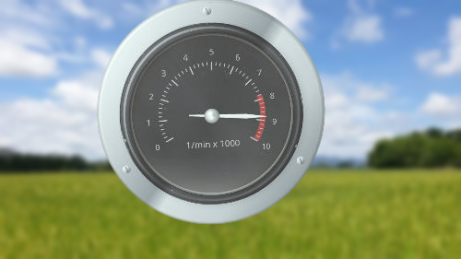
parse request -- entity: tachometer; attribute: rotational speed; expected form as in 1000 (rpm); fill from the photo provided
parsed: 8800 (rpm)
